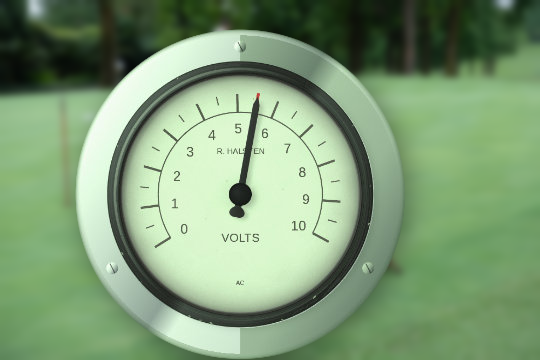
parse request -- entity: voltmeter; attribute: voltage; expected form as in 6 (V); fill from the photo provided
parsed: 5.5 (V)
